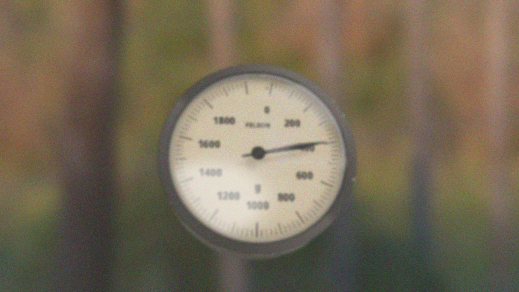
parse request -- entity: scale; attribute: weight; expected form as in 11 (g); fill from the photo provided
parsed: 400 (g)
